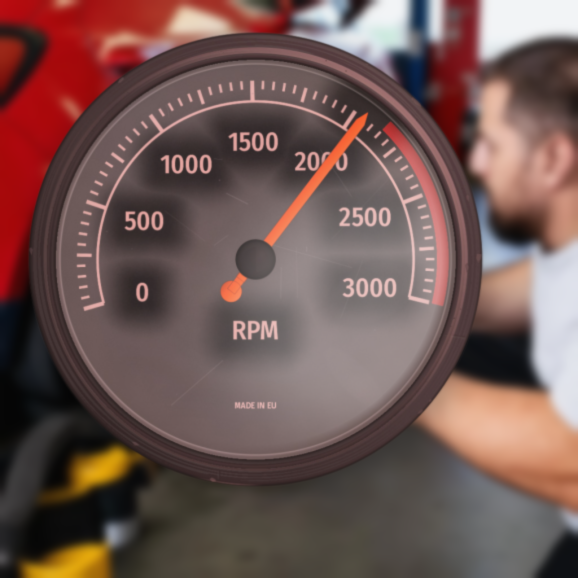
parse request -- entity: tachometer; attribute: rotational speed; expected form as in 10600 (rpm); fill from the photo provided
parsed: 2050 (rpm)
